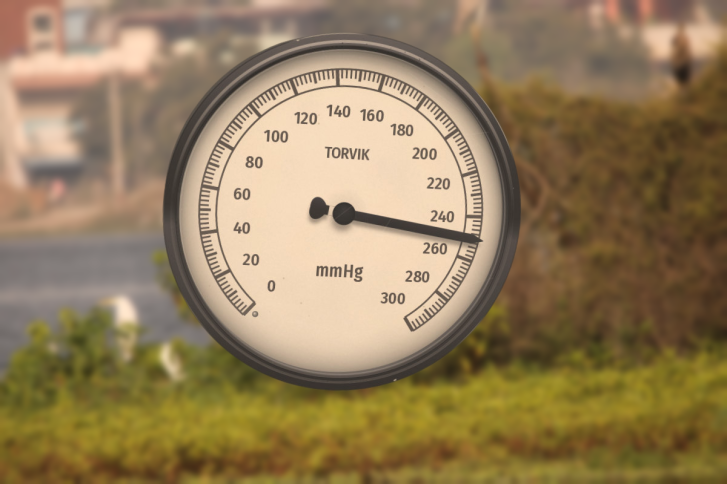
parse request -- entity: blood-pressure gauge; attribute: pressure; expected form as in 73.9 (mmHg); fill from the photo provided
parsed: 250 (mmHg)
